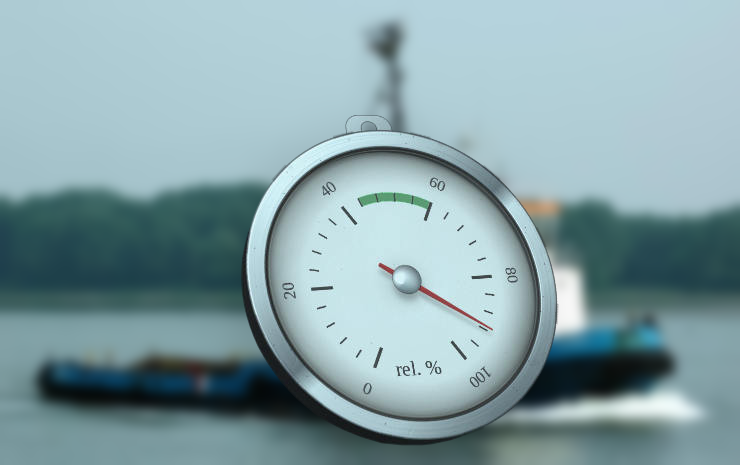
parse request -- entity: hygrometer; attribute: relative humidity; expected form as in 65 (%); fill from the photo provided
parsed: 92 (%)
